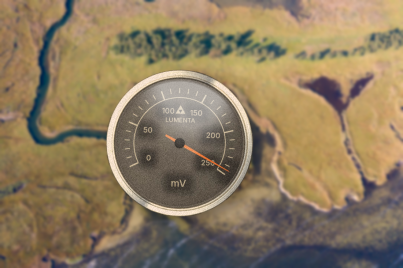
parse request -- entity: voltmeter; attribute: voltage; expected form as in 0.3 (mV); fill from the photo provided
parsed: 245 (mV)
